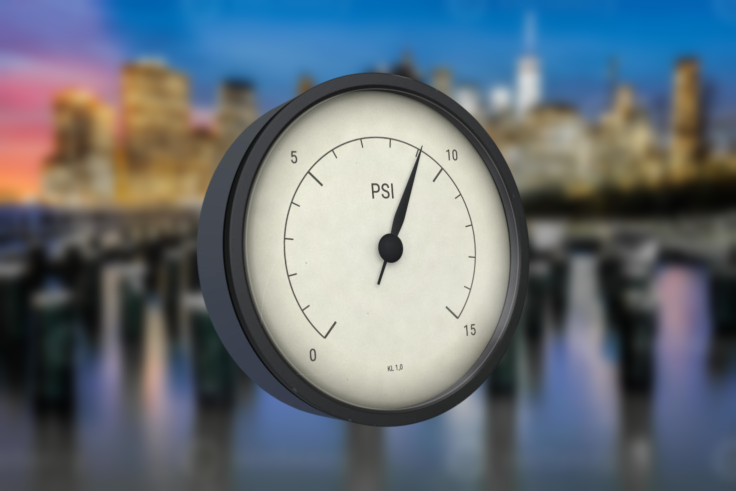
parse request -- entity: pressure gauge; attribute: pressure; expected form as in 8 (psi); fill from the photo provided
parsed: 9 (psi)
